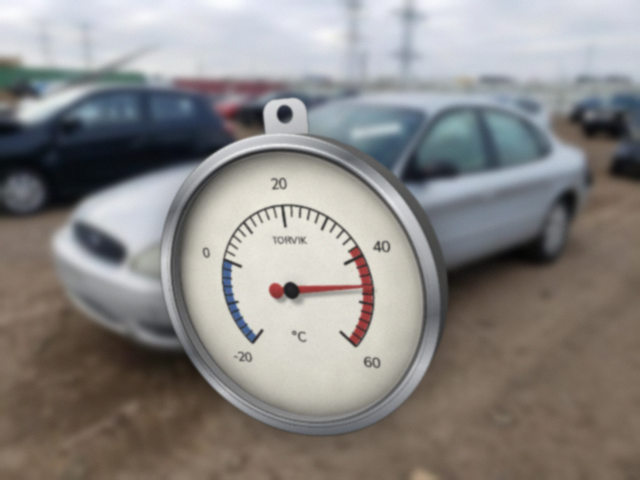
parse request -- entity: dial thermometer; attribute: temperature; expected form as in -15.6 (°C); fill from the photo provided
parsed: 46 (°C)
